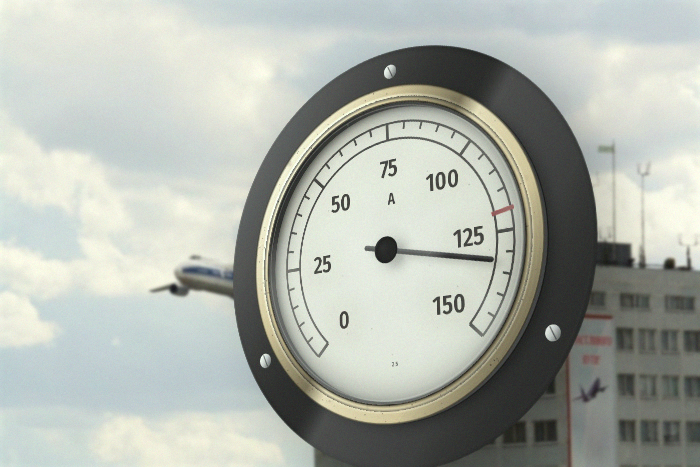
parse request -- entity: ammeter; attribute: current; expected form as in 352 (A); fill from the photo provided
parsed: 132.5 (A)
